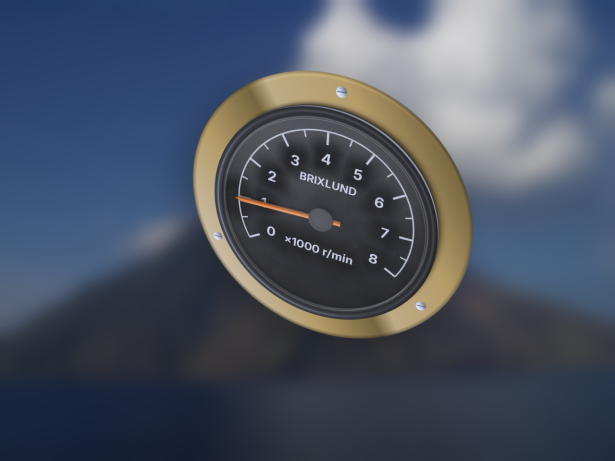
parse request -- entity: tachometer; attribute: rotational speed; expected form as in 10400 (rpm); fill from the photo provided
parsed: 1000 (rpm)
